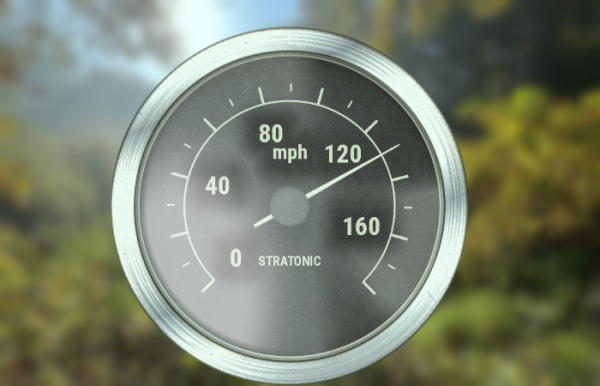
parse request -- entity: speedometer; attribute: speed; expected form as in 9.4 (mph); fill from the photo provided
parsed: 130 (mph)
